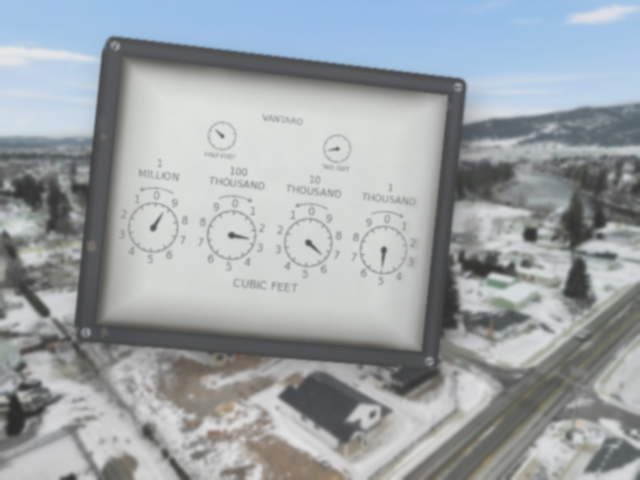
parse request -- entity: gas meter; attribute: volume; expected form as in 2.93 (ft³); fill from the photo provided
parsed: 926500 (ft³)
